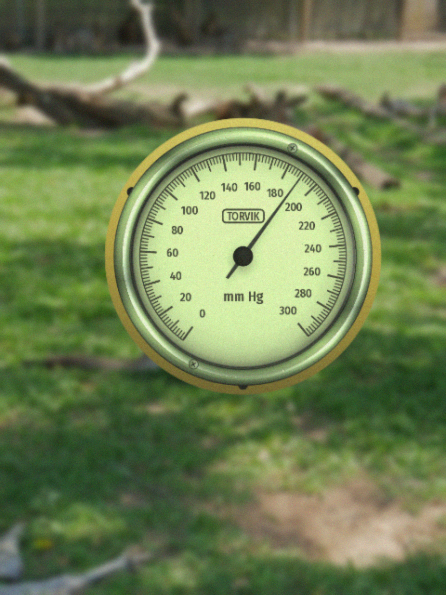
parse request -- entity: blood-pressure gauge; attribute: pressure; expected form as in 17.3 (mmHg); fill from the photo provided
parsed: 190 (mmHg)
